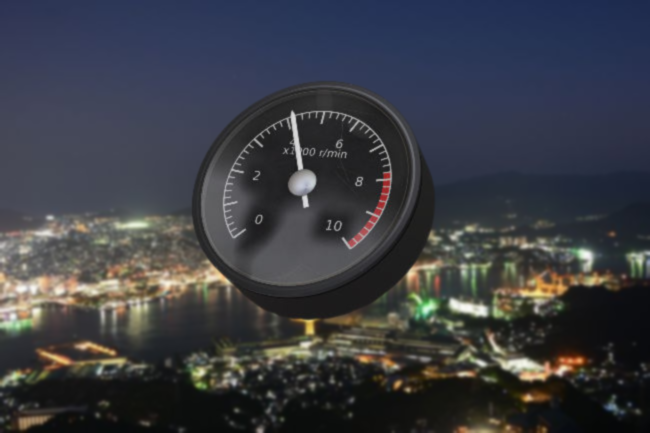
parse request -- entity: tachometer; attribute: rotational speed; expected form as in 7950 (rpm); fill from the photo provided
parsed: 4200 (rpm)
